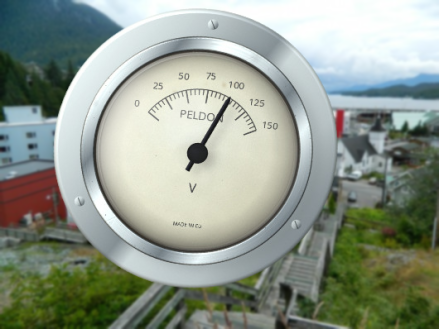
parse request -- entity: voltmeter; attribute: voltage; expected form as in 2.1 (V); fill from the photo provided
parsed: 100 (V)
